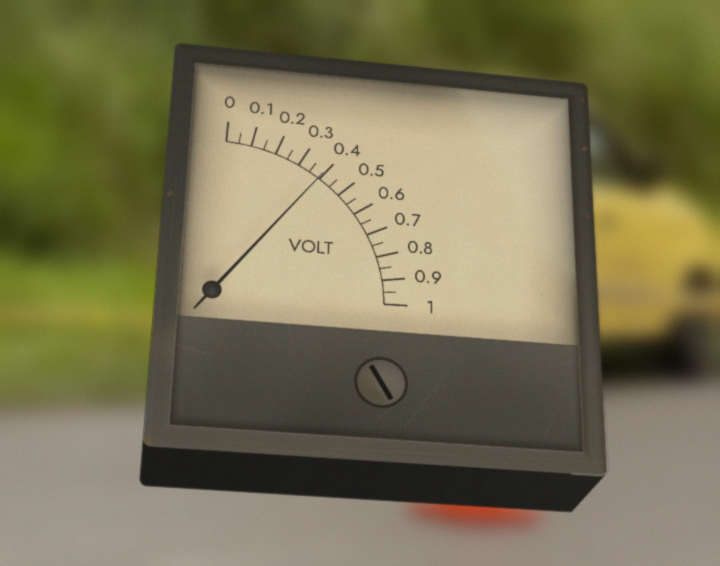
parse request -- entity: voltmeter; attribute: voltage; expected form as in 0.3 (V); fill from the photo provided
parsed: 0.4 (V)
